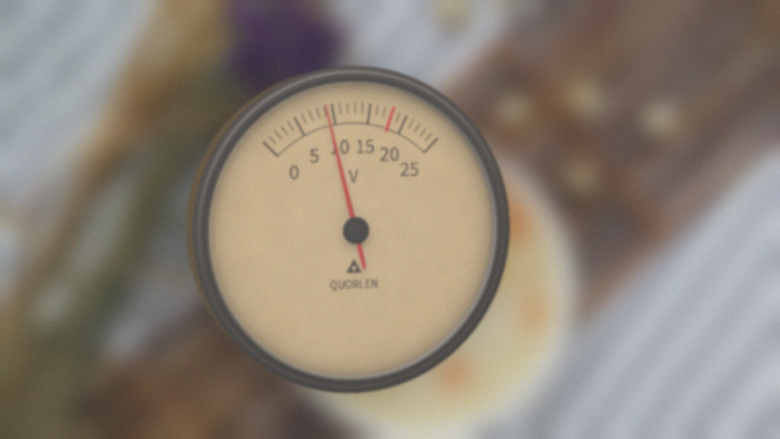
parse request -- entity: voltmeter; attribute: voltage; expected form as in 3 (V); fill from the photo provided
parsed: 9 (V)
